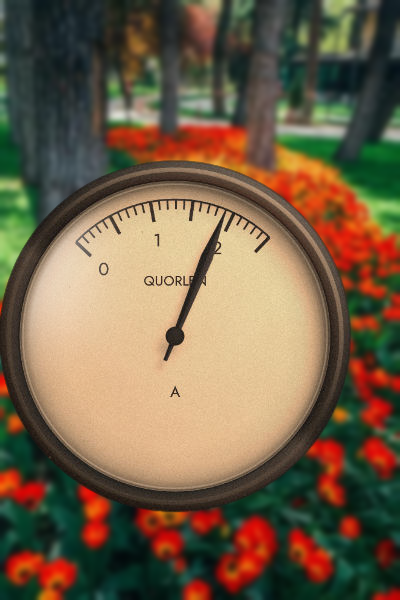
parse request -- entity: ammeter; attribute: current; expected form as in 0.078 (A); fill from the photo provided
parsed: 1.9 (A)
